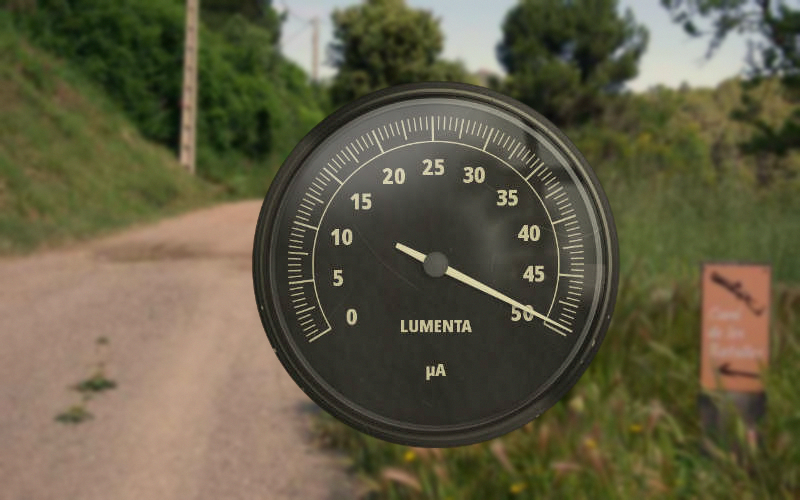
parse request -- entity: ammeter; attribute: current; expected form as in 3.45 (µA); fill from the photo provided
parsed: 49.5 (µA)
